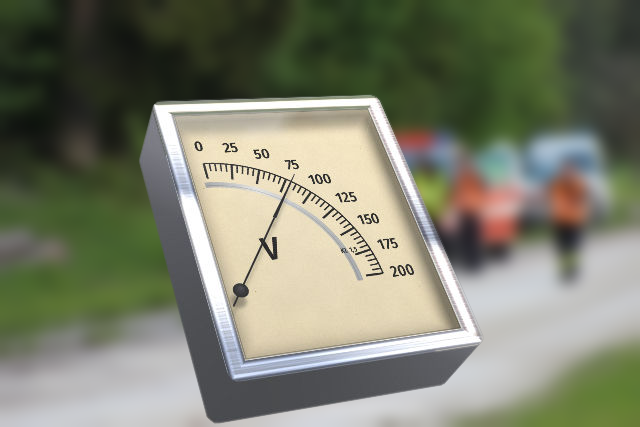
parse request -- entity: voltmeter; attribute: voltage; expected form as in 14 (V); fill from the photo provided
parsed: 80 (V)
